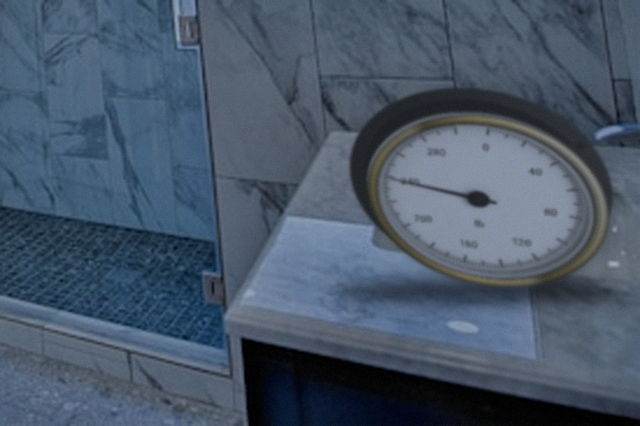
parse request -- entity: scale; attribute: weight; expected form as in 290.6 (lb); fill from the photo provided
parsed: 240 (lb)
